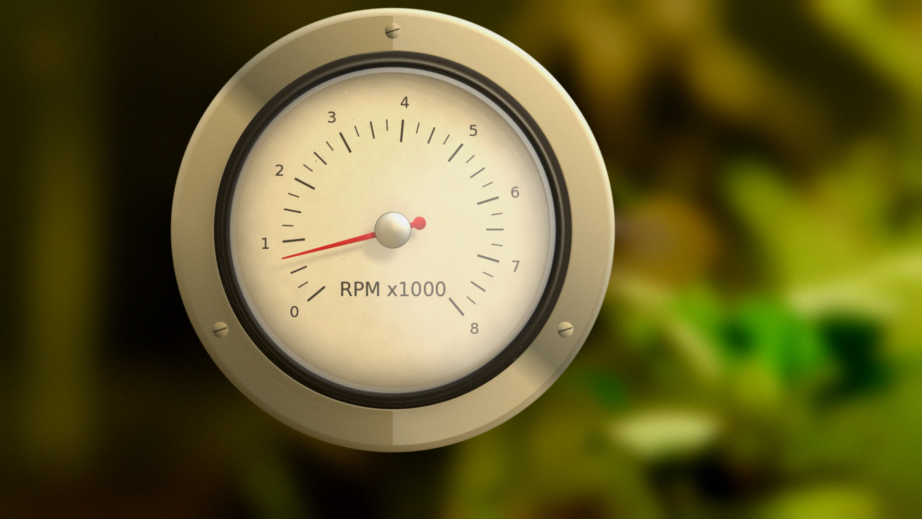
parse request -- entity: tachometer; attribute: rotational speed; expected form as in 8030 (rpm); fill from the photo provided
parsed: 750 (rpm)
